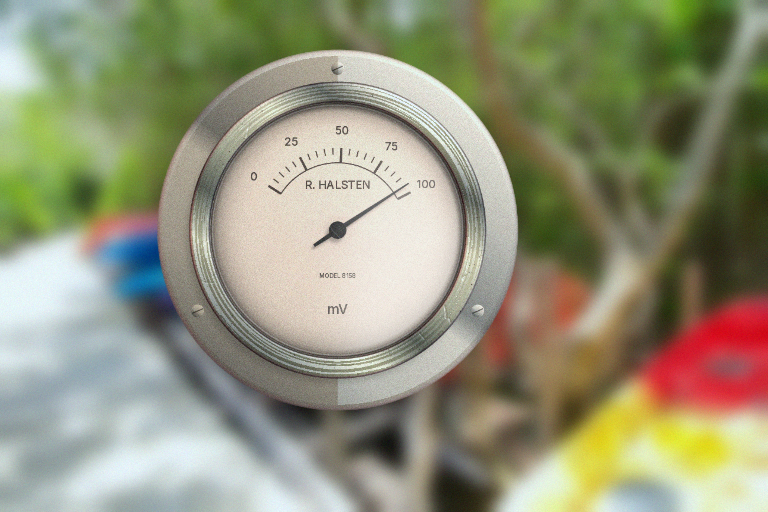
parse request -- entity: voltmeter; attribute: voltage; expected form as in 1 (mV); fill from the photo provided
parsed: 95 (mV)
